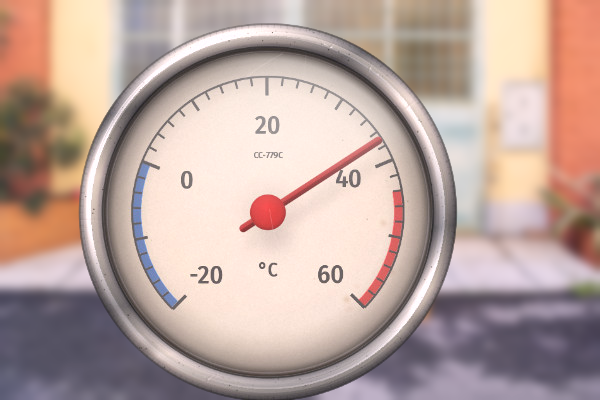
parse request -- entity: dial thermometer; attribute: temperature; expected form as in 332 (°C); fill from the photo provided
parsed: 37 (°C)
